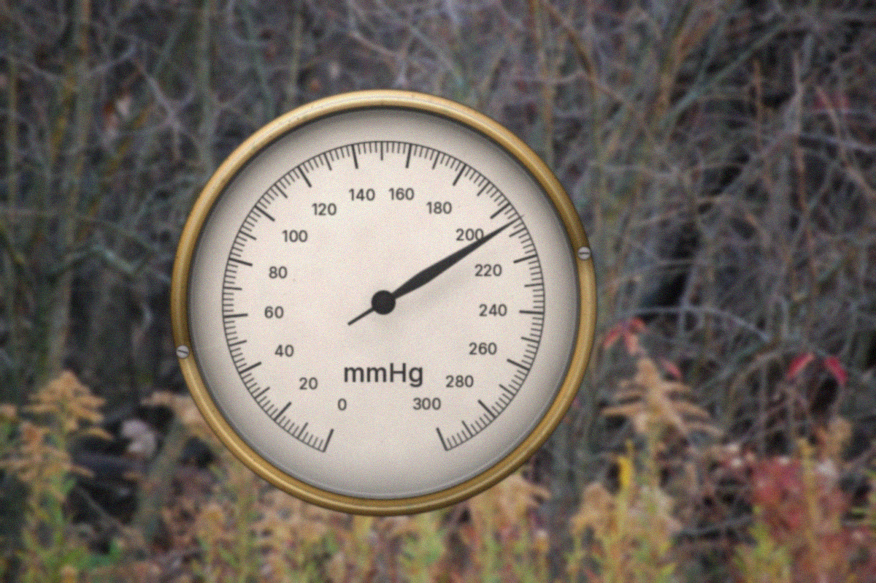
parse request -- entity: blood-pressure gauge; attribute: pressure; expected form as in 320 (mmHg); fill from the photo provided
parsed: 206 (mmHg)
